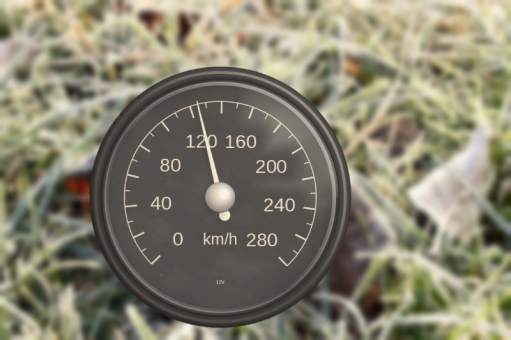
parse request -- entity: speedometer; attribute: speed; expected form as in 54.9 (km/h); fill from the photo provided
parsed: 125 (km/h)
